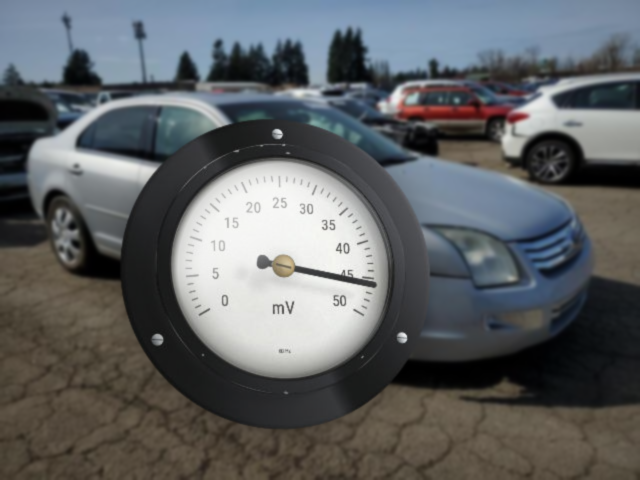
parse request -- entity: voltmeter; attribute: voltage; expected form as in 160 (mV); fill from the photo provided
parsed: 46 (mV)
